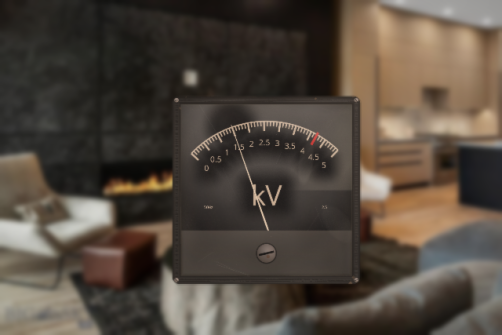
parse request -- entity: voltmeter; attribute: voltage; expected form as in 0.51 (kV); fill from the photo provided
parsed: 1.5 (kV)
